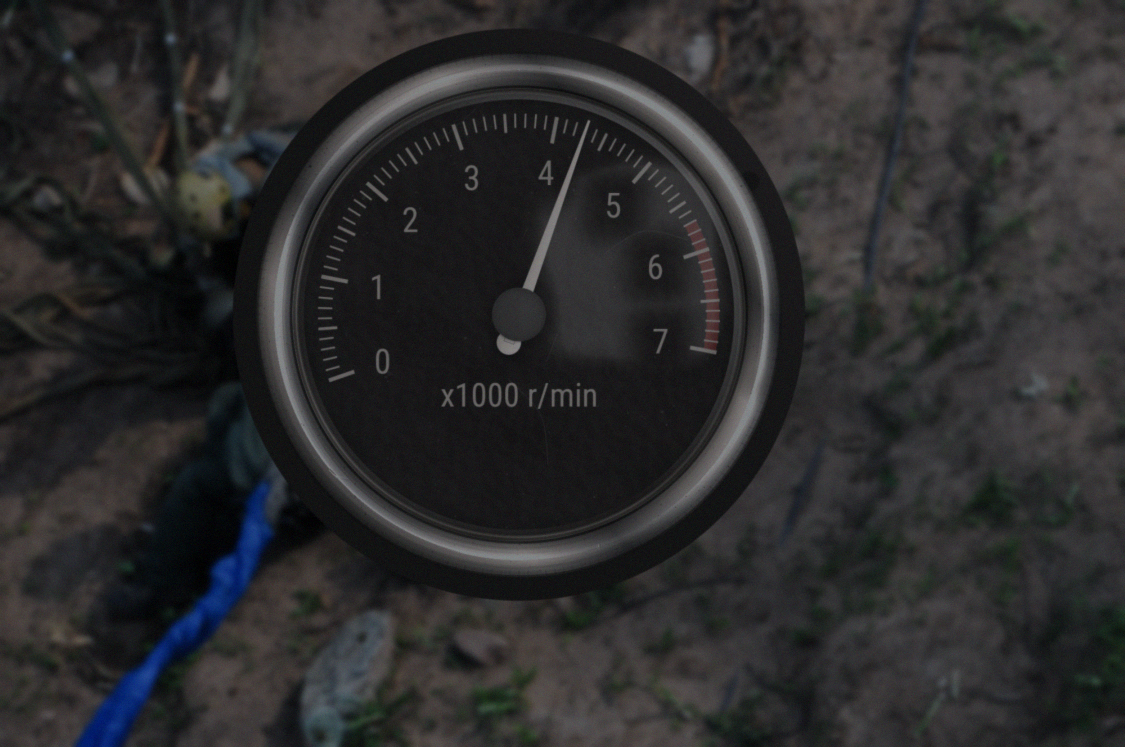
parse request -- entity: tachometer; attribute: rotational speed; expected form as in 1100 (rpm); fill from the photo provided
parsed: 4300 (rpm)
